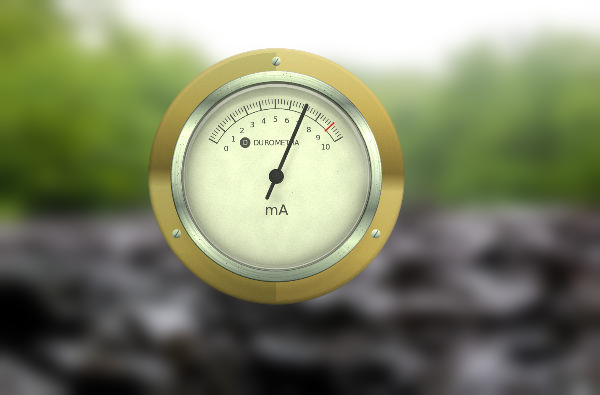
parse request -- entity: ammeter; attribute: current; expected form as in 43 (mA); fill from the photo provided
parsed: 7 (mA)
